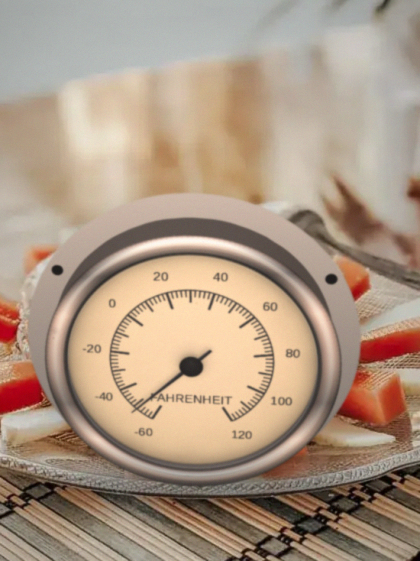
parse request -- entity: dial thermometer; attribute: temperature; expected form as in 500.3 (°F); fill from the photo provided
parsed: -50 (°F)
